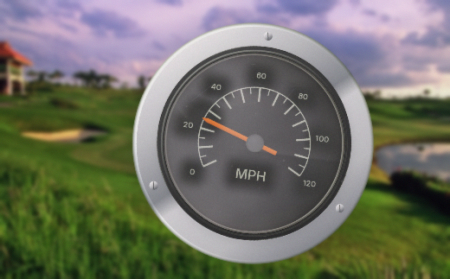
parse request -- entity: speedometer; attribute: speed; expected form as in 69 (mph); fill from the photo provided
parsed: 25 (mph)
